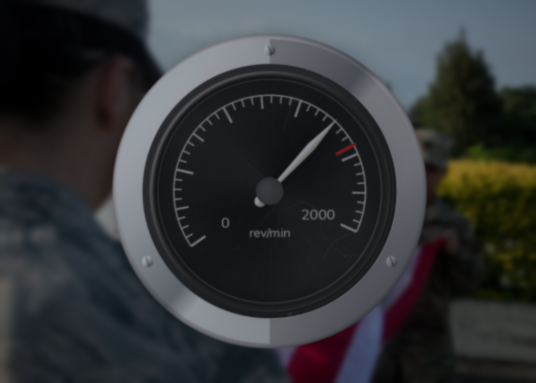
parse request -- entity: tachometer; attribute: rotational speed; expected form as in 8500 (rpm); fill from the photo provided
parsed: 1400 (rpm)
